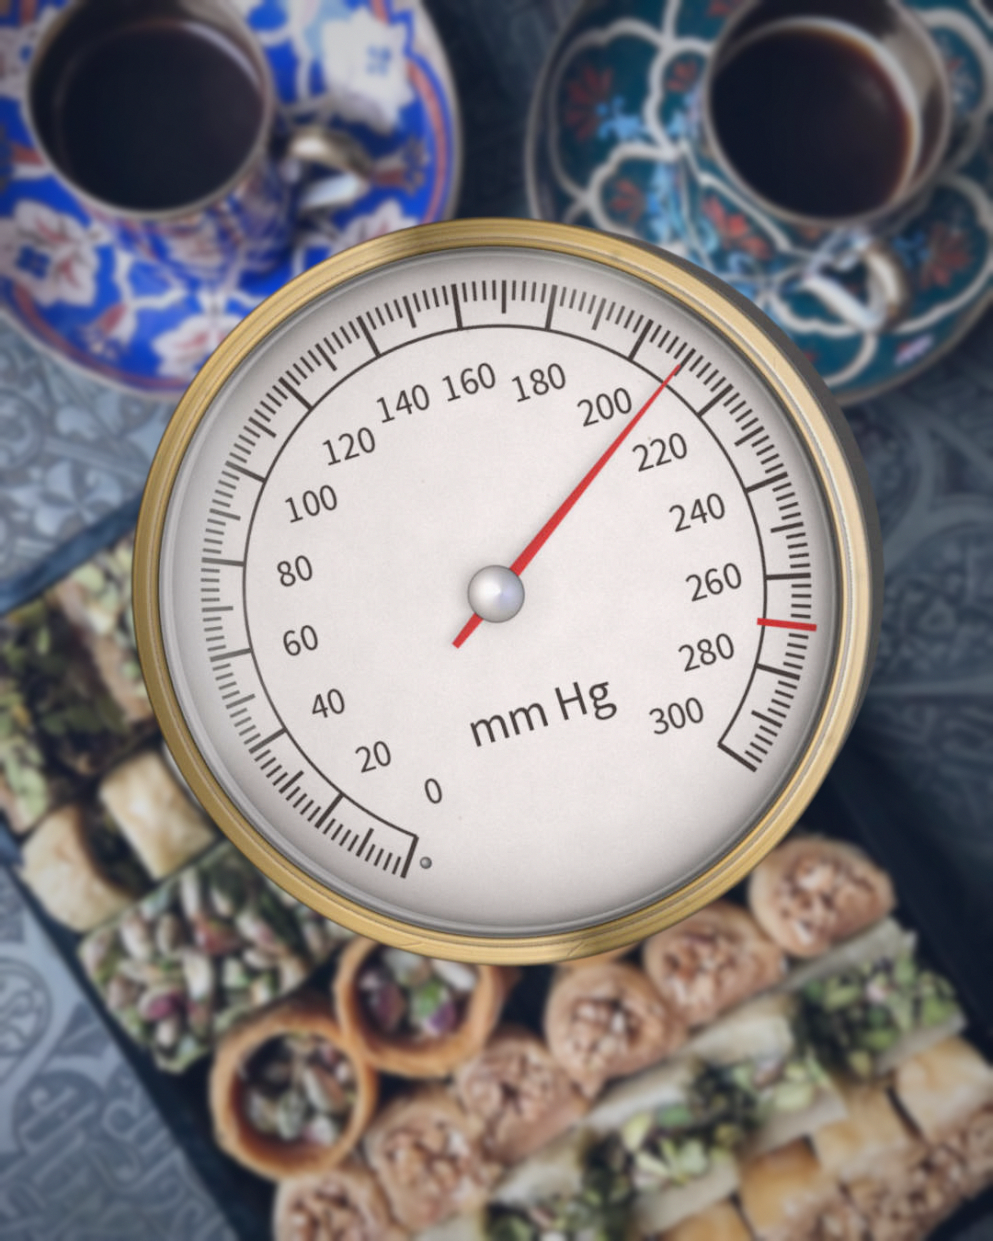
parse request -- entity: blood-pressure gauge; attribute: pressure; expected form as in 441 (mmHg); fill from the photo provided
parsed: 210 (mmHg)
